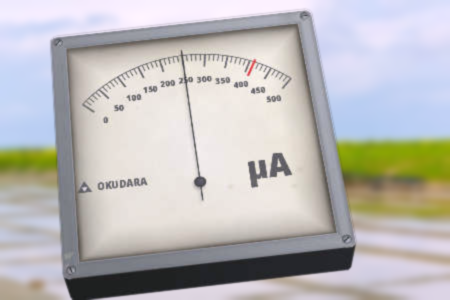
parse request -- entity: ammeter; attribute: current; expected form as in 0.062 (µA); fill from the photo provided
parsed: 250 (µA)
